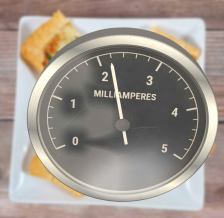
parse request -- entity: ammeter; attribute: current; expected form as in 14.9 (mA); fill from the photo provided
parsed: 2.2 (mA)
